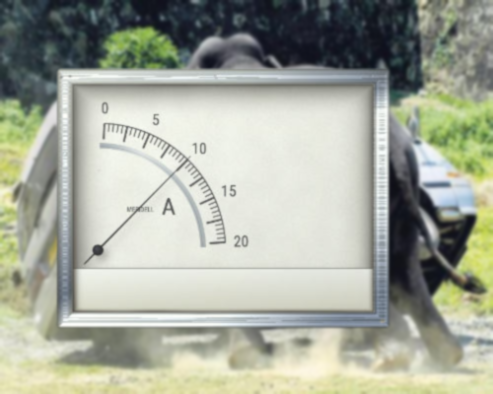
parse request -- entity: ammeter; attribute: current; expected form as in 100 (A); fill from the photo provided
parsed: 10 (A)
